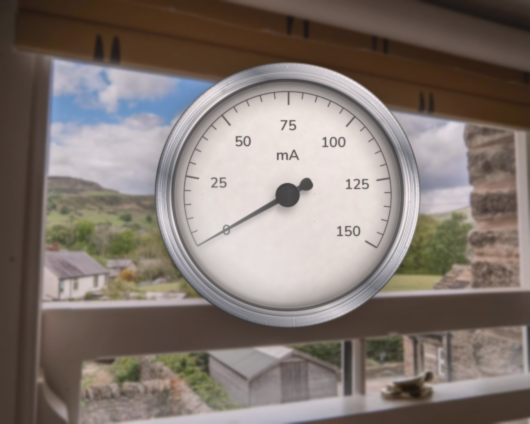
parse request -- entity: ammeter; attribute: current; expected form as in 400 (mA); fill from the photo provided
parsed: 0 (mA)
